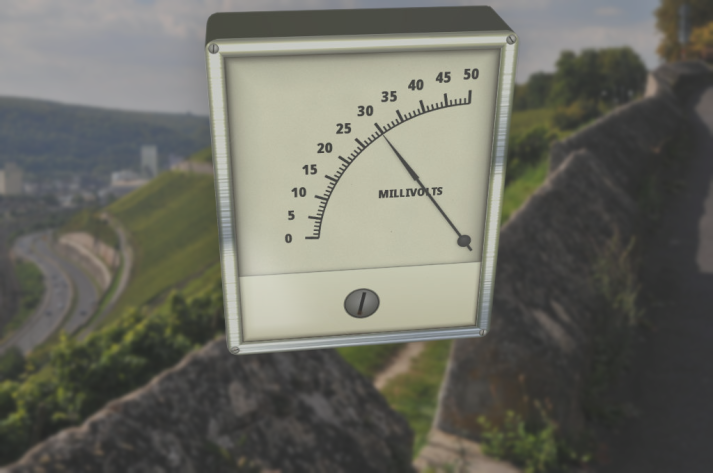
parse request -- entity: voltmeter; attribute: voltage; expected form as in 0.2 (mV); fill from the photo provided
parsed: 30 (mV)
